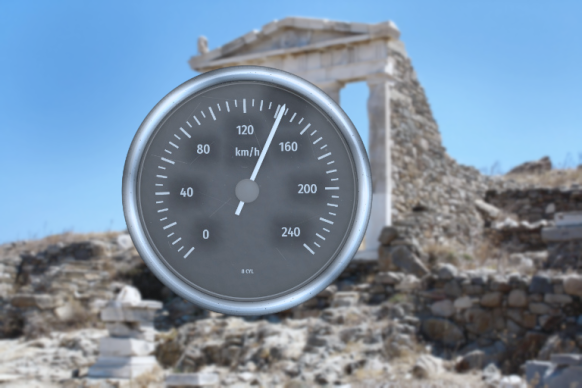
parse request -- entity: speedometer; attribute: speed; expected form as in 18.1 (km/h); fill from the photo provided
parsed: 142.5 (km/h)
